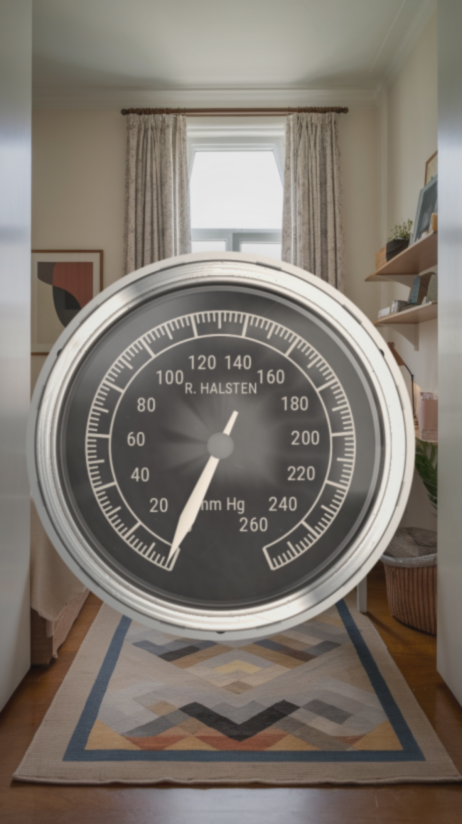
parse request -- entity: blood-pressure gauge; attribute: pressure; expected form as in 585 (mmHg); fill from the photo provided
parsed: 2 (mmHg)
